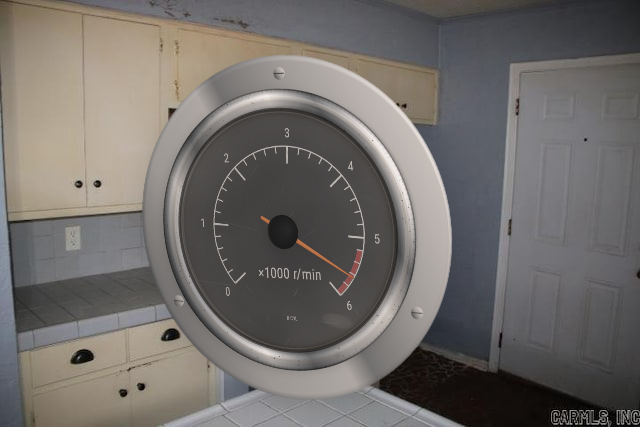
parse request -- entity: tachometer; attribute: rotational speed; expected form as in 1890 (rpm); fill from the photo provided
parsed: 5600 (rpm)
